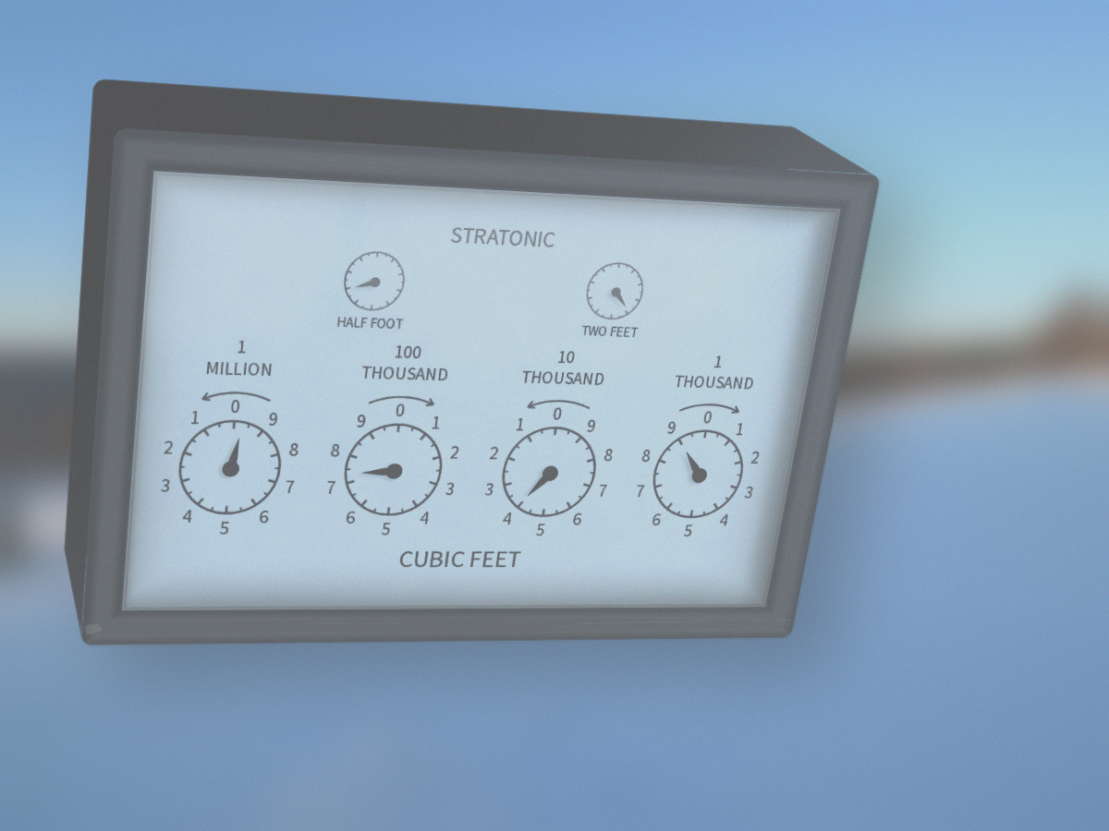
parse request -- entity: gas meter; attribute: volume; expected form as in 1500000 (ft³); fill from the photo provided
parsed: 973900 (ft³)
